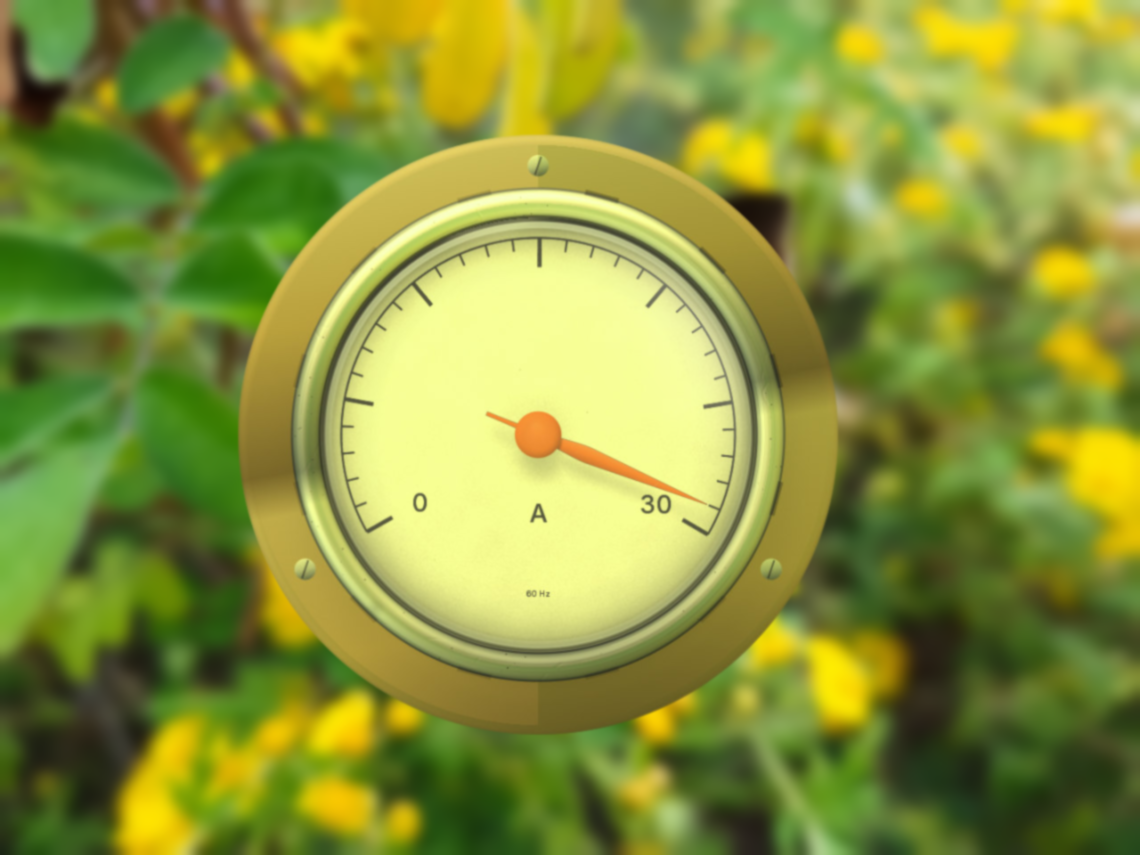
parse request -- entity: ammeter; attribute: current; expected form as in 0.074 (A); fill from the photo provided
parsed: 29 (A)
